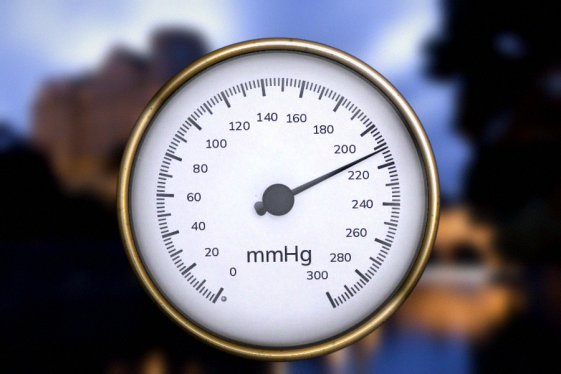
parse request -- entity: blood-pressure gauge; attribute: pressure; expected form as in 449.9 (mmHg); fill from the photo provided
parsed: 212 (mmHg)
